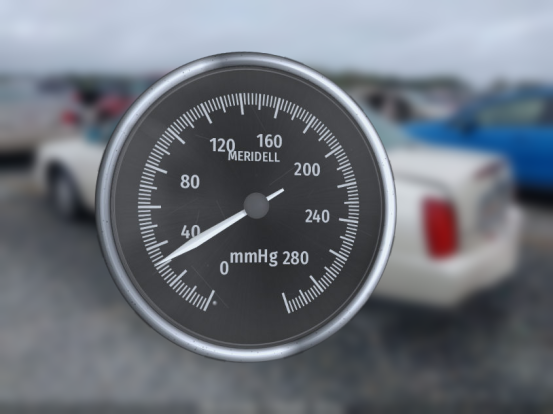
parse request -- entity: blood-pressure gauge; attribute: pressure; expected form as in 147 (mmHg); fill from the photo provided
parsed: 32 (mmHg)
